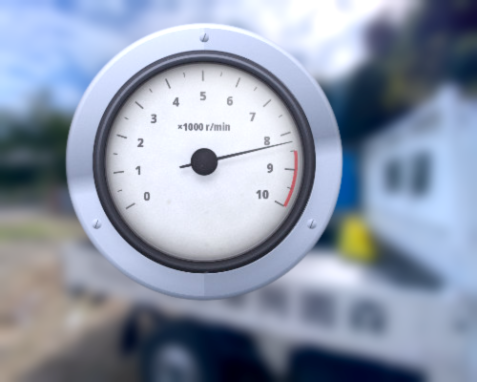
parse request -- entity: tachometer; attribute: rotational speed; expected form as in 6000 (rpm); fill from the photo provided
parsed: 8250 (rpm)
